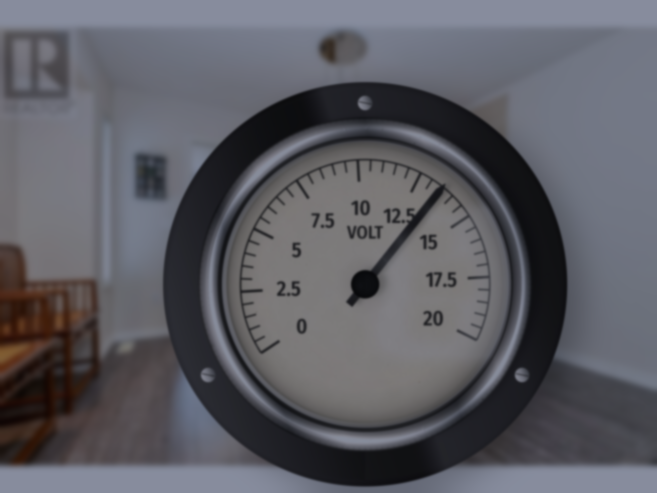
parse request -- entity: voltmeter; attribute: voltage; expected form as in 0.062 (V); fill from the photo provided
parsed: 13.5 (V)
